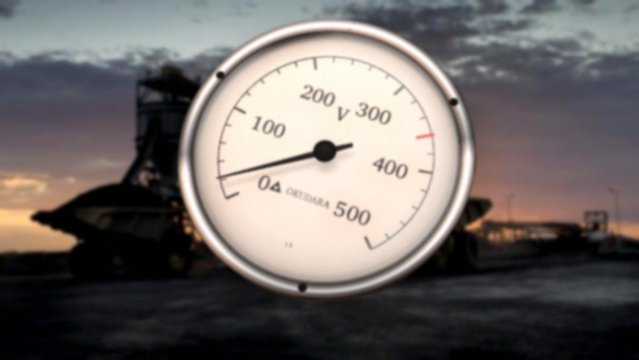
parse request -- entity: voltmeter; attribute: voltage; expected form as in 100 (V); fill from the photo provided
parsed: 20 (V)
